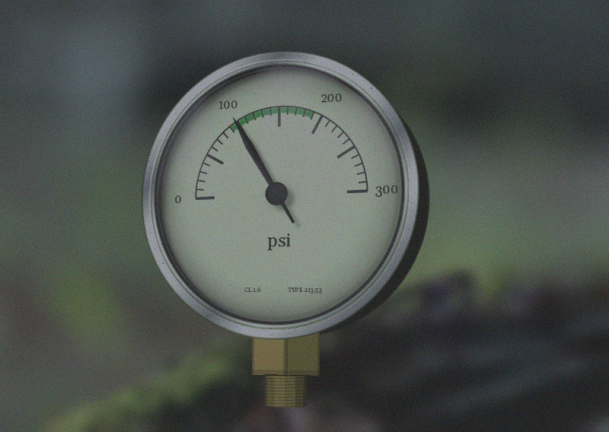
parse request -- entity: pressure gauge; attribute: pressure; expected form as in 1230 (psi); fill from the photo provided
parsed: 100 (psi)
